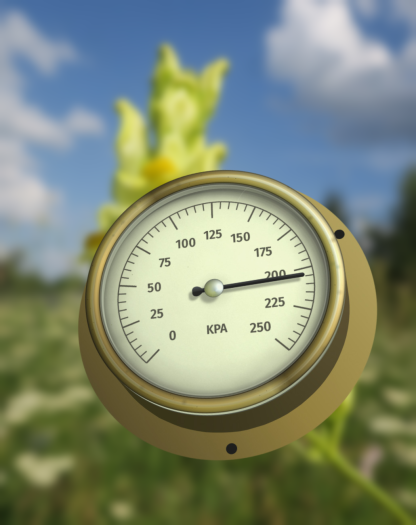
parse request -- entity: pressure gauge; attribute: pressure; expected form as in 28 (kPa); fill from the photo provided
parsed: 205 (kPa)
